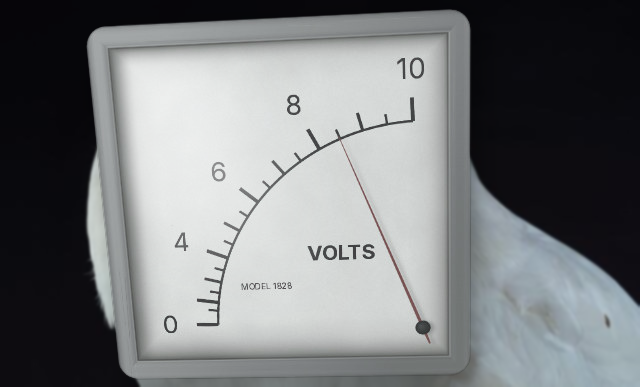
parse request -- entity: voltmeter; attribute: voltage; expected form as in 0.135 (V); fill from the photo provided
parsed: 8.5 (V)
